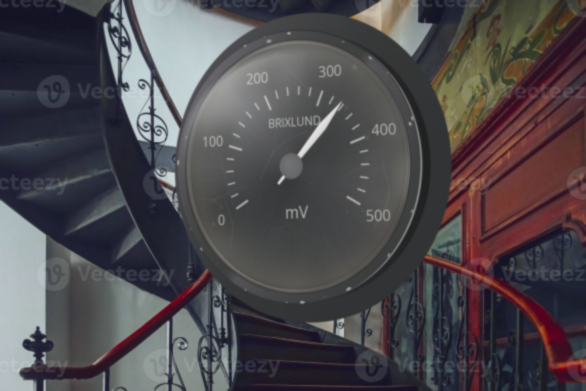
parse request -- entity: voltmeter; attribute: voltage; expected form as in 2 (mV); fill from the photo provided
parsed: 340 (mV)
